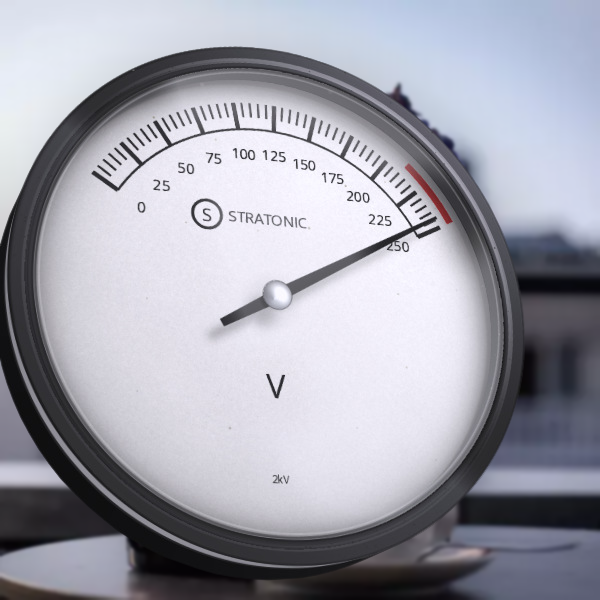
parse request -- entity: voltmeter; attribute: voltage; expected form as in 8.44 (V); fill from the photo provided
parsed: 245 (V)
